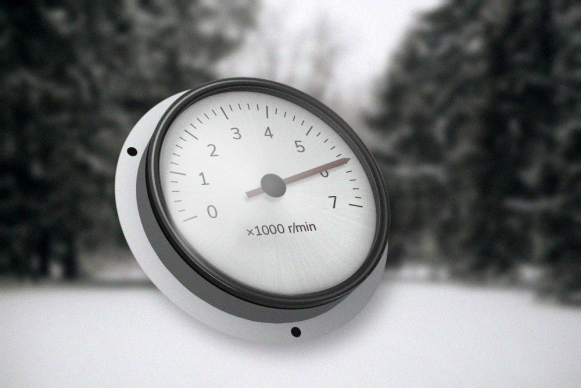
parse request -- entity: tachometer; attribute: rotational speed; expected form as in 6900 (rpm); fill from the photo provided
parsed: 6000 (rpm)
